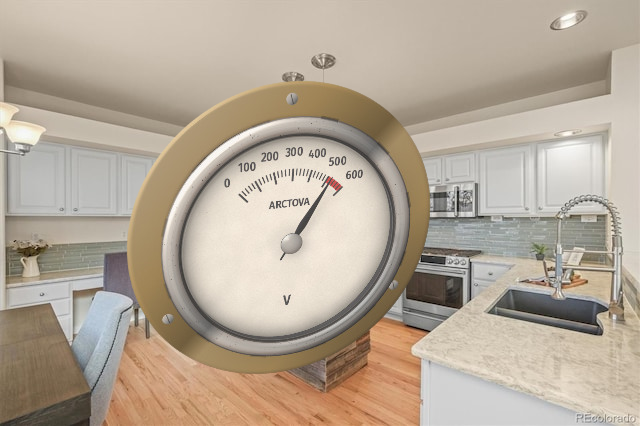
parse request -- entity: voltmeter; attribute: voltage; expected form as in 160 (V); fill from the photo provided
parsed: 500 (V)
